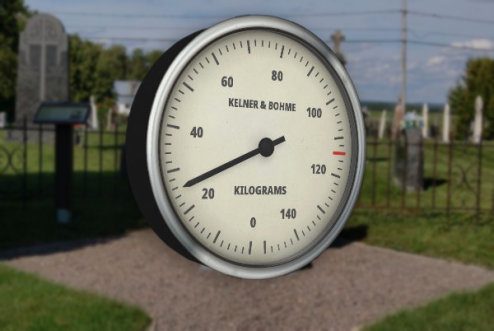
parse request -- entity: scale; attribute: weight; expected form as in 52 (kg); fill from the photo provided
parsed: 26 (kg)
